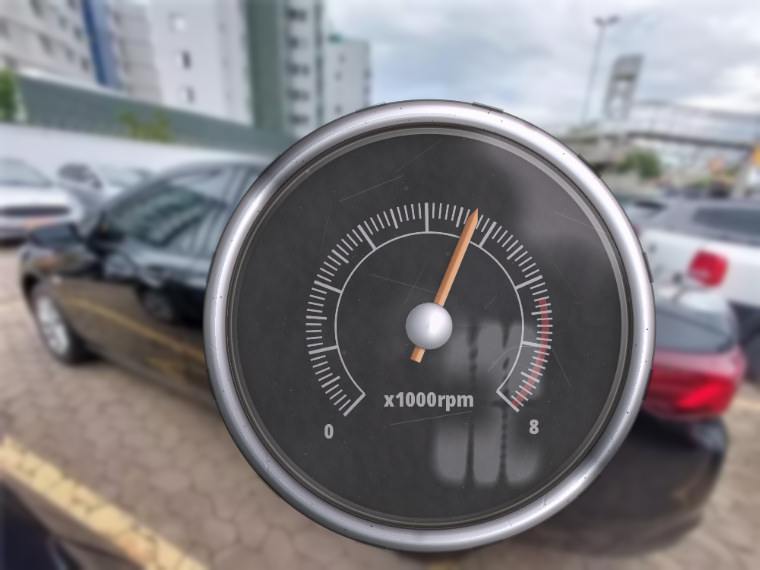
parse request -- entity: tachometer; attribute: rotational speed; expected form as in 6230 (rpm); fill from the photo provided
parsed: 4700 (rpm)
